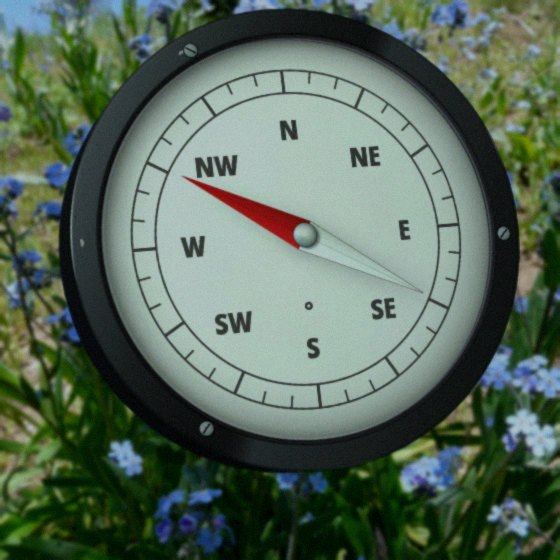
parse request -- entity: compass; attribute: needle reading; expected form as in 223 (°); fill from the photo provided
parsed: 300 (°)
